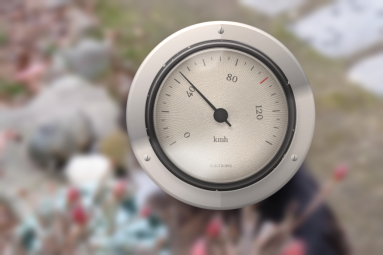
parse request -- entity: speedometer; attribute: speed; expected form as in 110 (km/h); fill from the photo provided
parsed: 45 (km/h)
